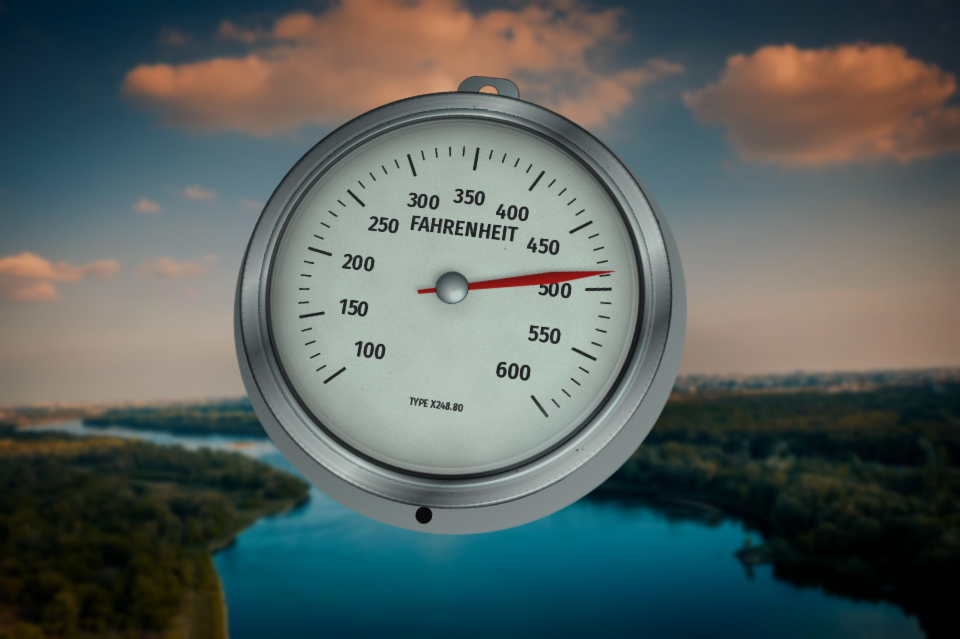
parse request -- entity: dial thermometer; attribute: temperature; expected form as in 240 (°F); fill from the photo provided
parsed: 490 (°F)
